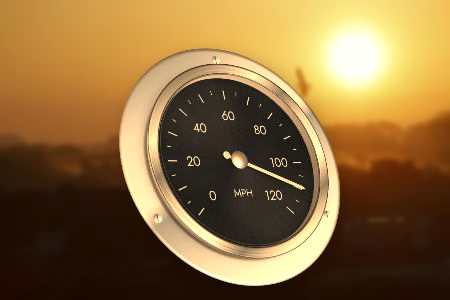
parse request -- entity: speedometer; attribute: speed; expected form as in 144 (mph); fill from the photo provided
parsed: 110 (mph)
